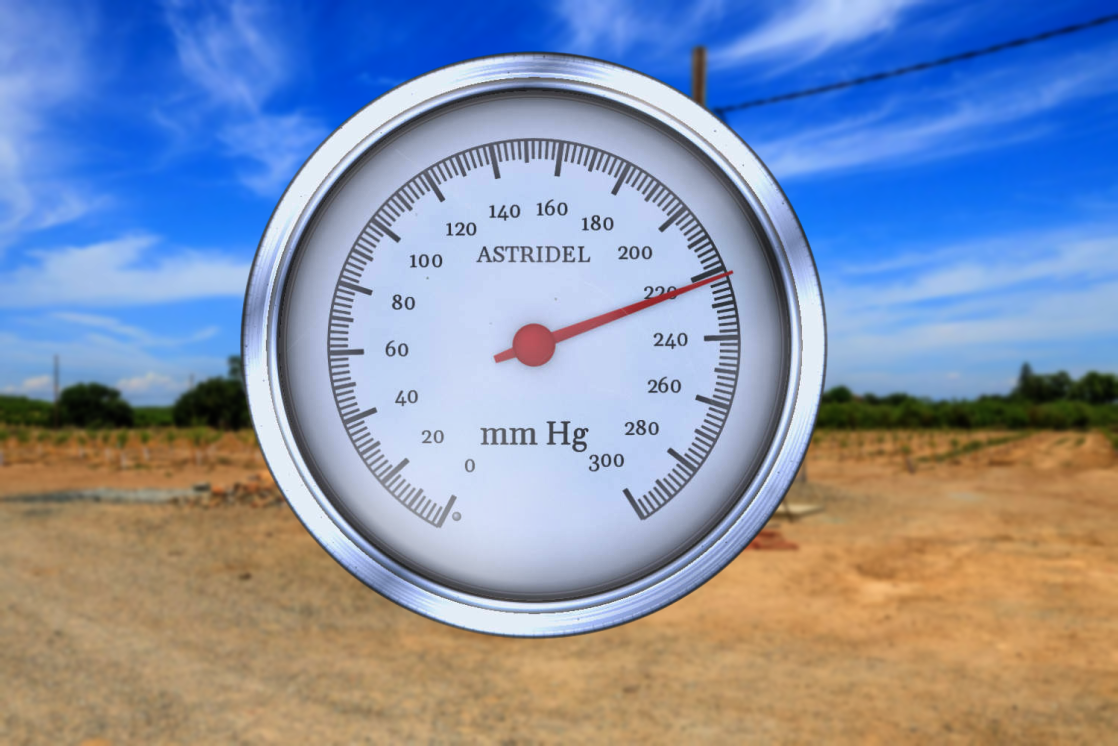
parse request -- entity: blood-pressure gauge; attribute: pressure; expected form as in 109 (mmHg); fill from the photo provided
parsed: 222 (mmHg)
